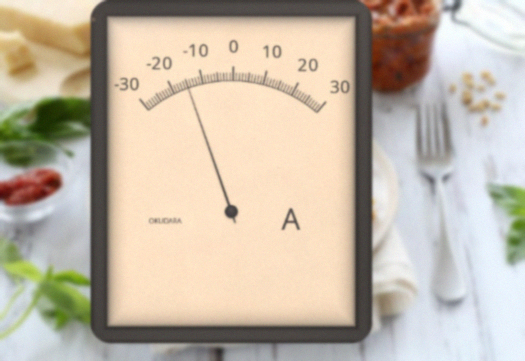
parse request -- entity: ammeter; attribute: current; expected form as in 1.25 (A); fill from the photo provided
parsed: -15 (A)
